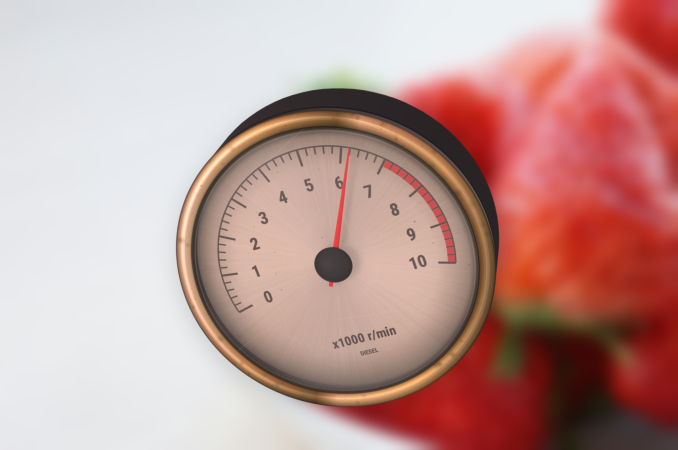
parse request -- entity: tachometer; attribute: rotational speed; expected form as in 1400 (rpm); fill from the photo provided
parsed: 6200 (rpm)
